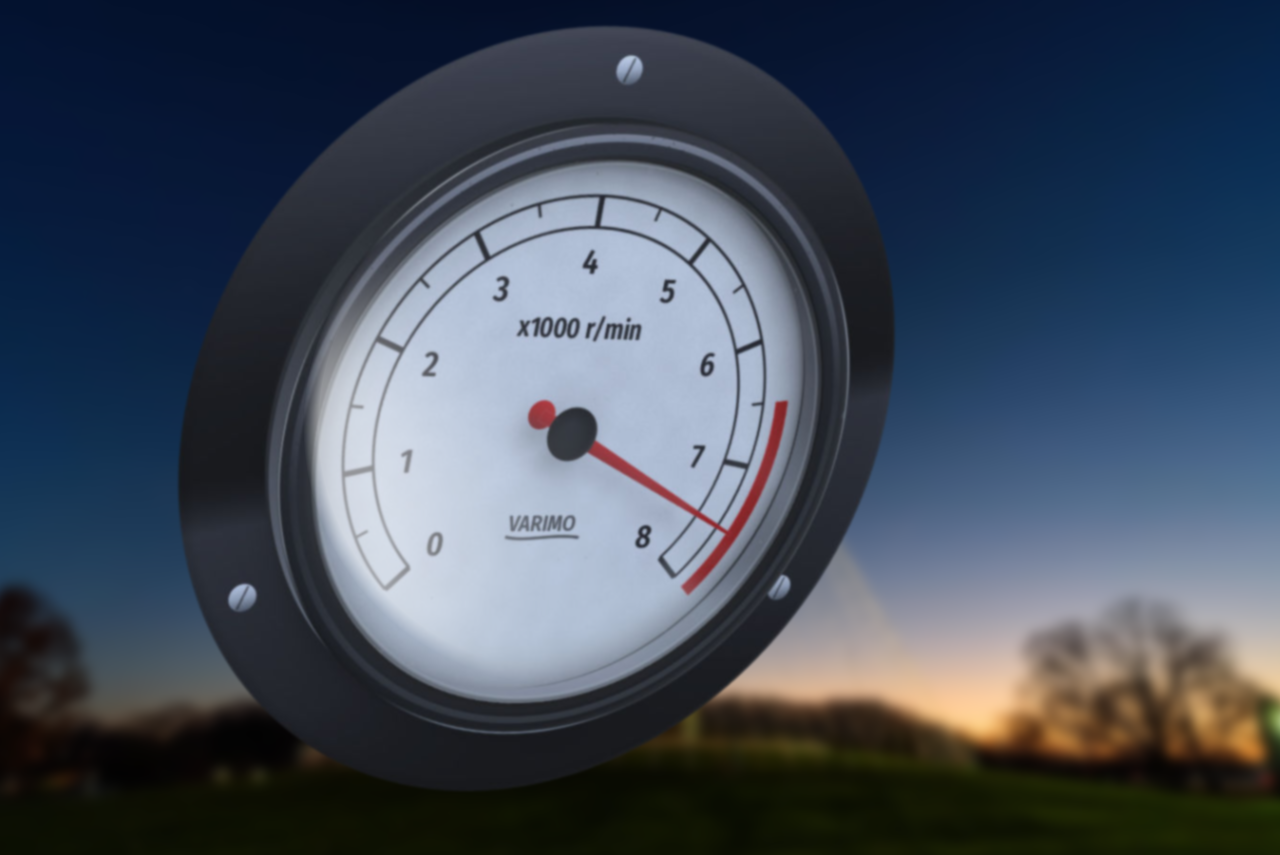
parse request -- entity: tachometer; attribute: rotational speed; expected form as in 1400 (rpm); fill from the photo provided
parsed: 7500 (rpm)
